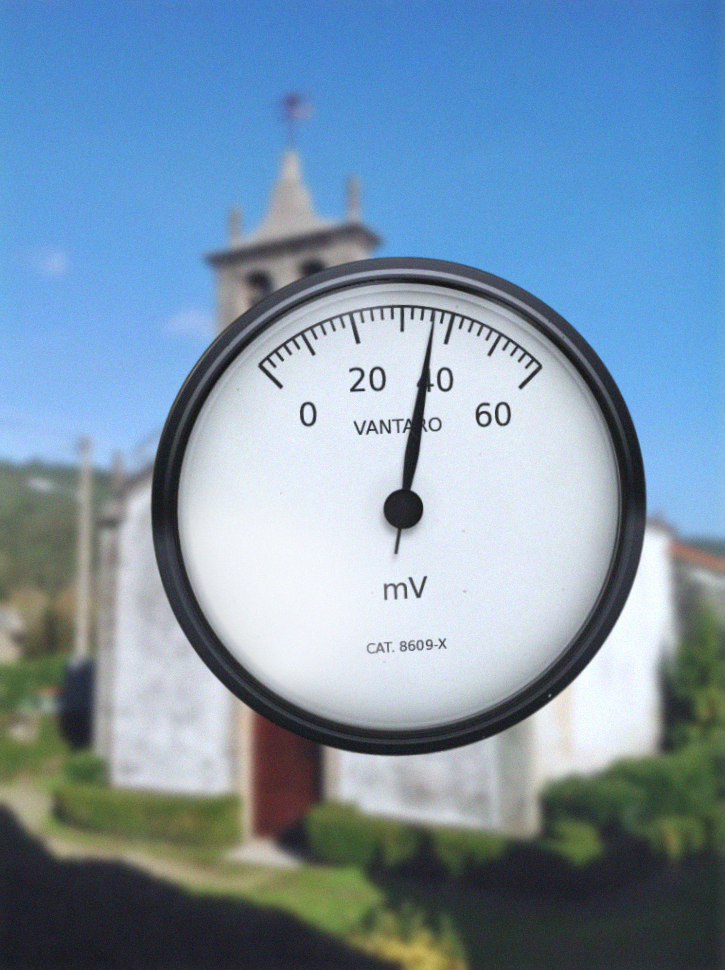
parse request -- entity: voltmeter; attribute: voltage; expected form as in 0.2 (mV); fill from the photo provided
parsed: 36 (mV)
